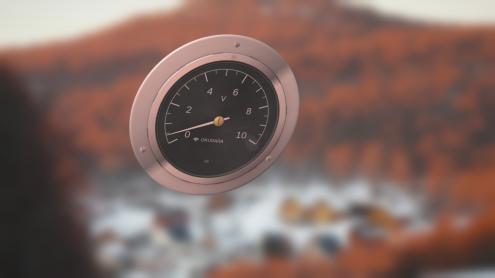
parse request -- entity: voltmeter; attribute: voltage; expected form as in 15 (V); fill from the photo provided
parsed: 0.5 (V)
